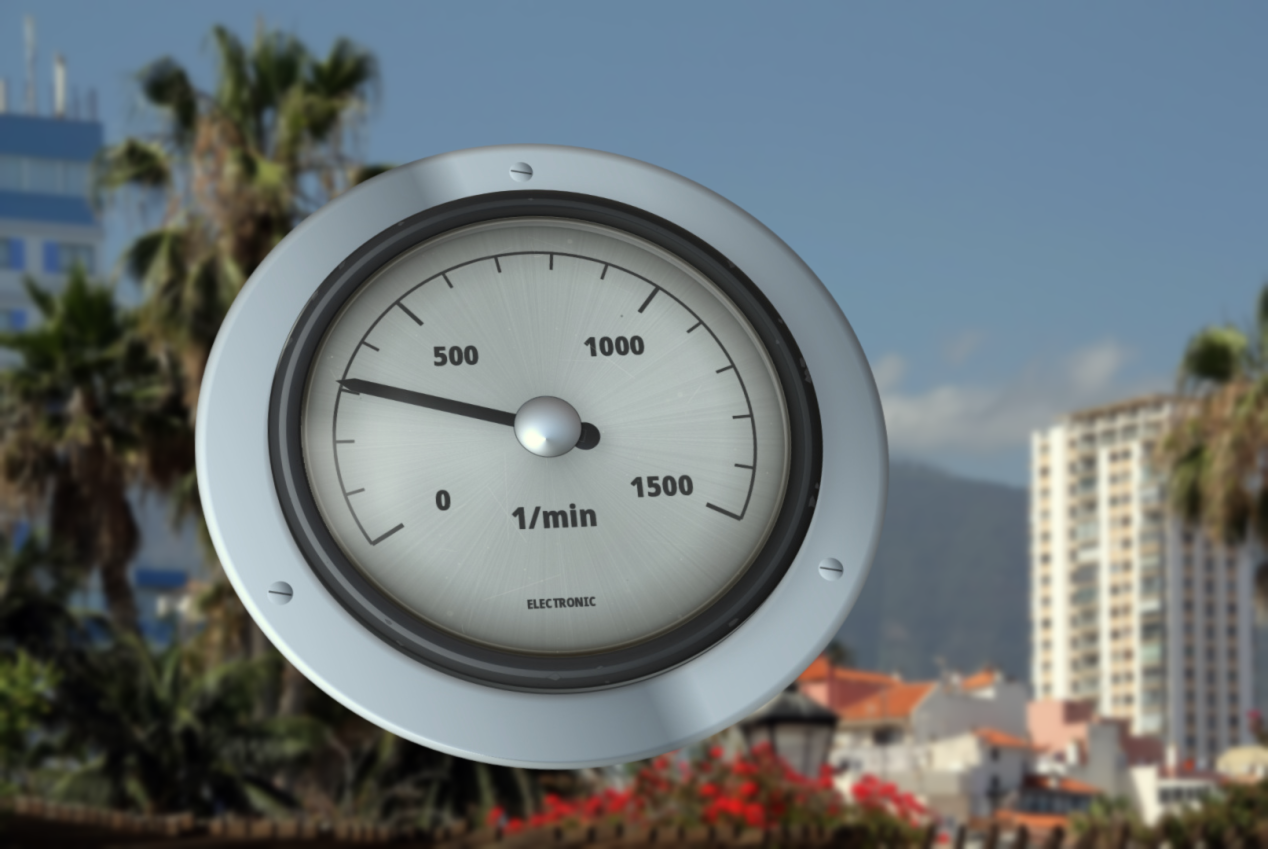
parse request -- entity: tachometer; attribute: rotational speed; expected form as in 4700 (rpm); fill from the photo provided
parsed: 300 (rpm)
